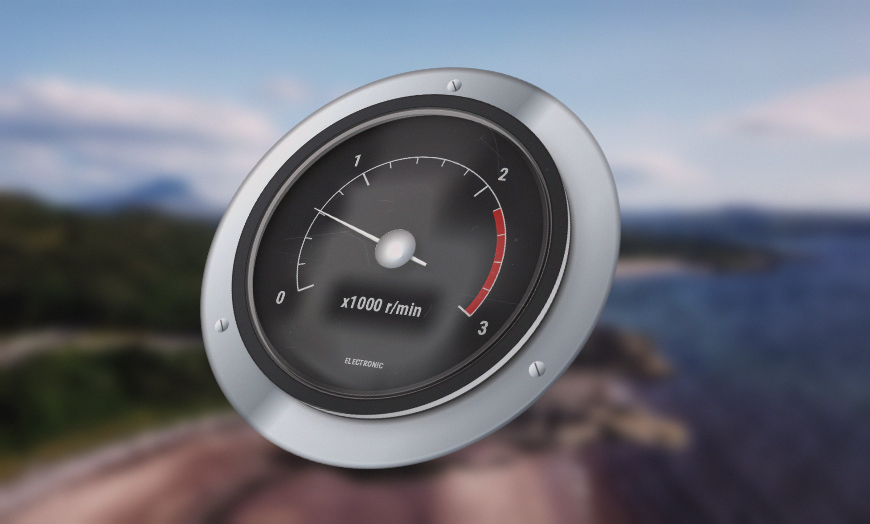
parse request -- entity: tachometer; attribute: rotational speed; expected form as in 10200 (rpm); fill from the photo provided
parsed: 600 (rpm)
